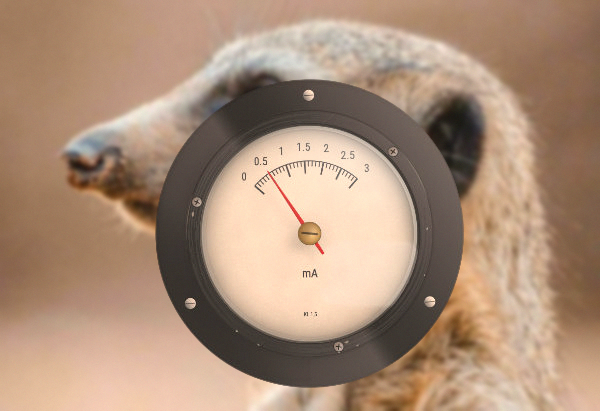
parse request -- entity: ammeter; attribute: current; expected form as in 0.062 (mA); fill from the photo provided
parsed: 0.5 (mA)
